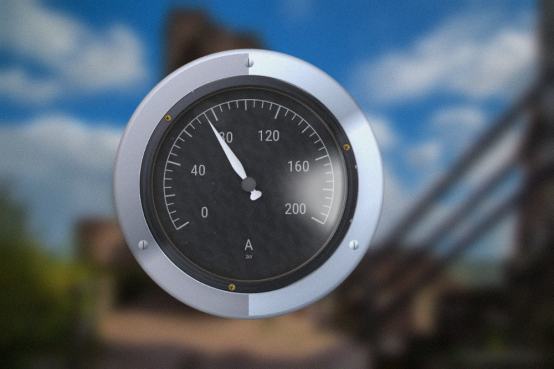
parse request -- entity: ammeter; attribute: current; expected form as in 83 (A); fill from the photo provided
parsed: 75 (A)
